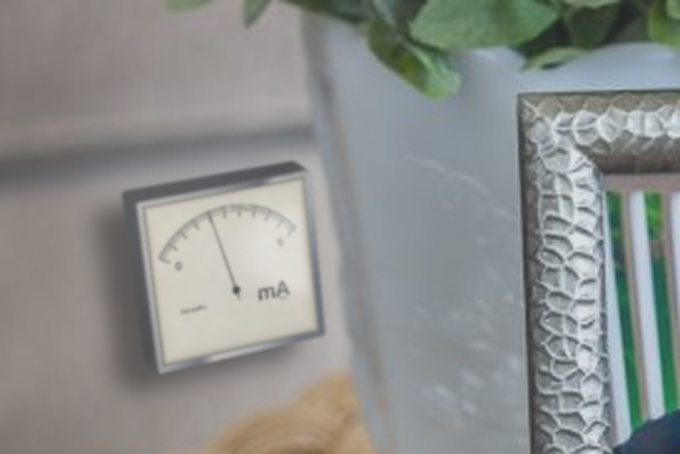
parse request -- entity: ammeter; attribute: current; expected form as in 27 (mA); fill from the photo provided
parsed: 2 (mA)
